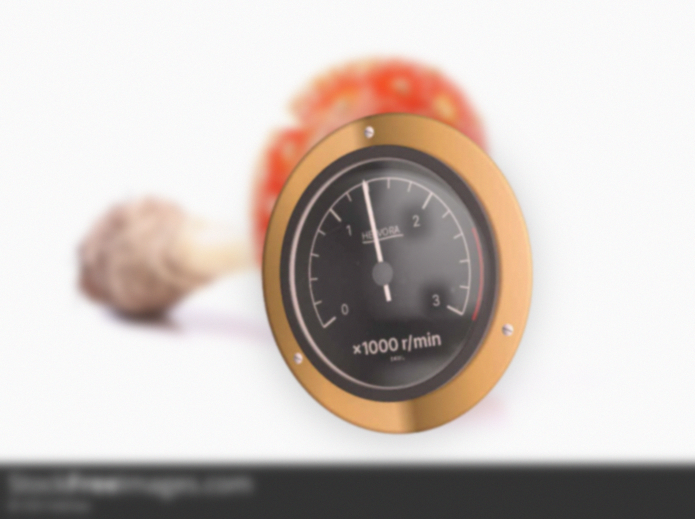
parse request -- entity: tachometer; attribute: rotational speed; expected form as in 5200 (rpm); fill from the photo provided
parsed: 1400 (rpm)
